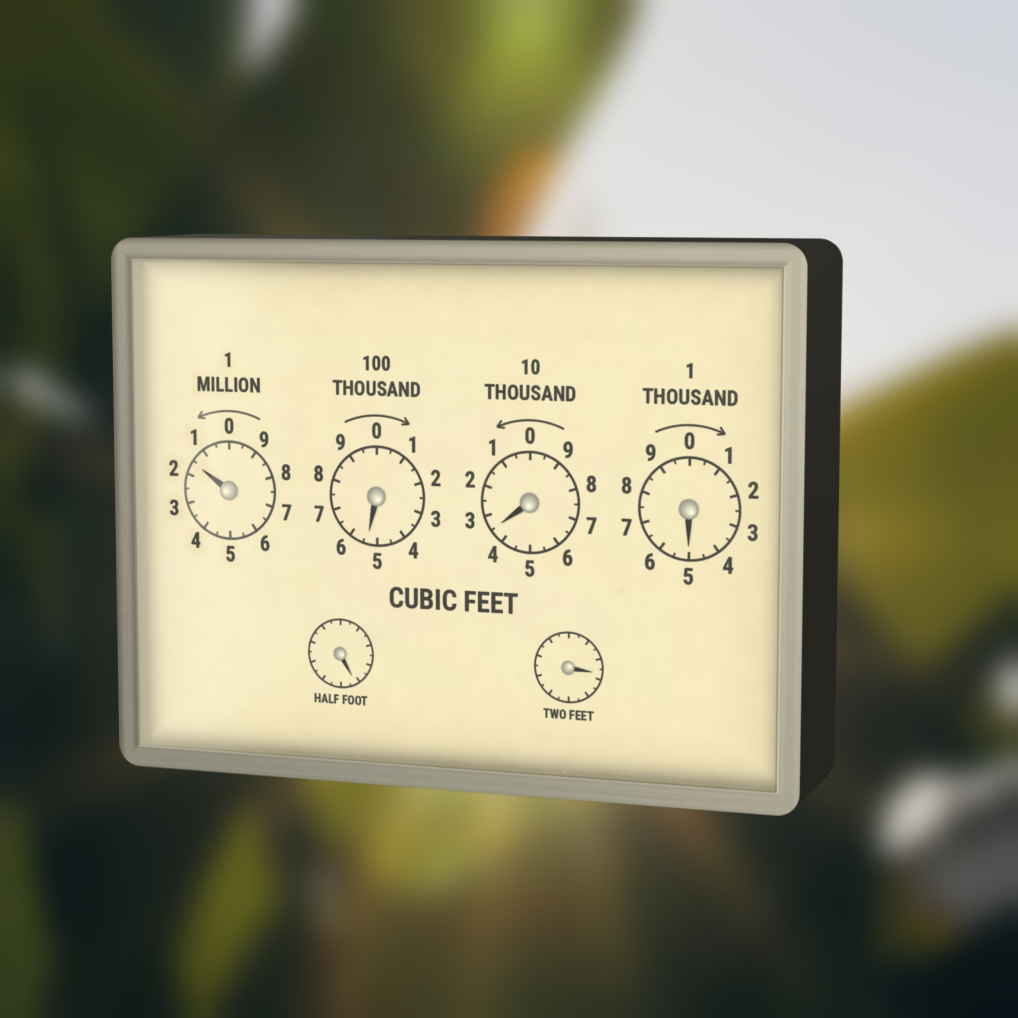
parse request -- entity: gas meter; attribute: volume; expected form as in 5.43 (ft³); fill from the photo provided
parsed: 153500 (ft³)
